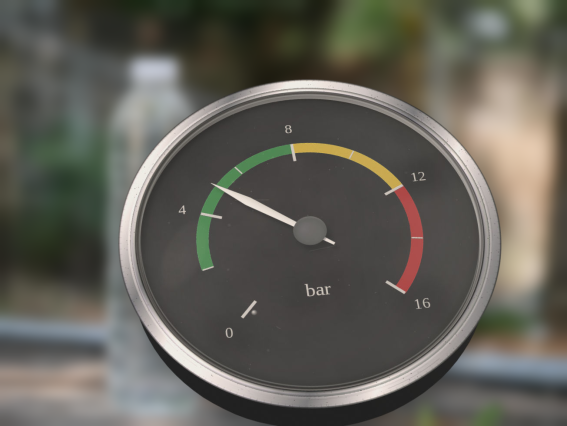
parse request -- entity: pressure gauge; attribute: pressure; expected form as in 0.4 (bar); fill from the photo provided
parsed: 5 (bar)
